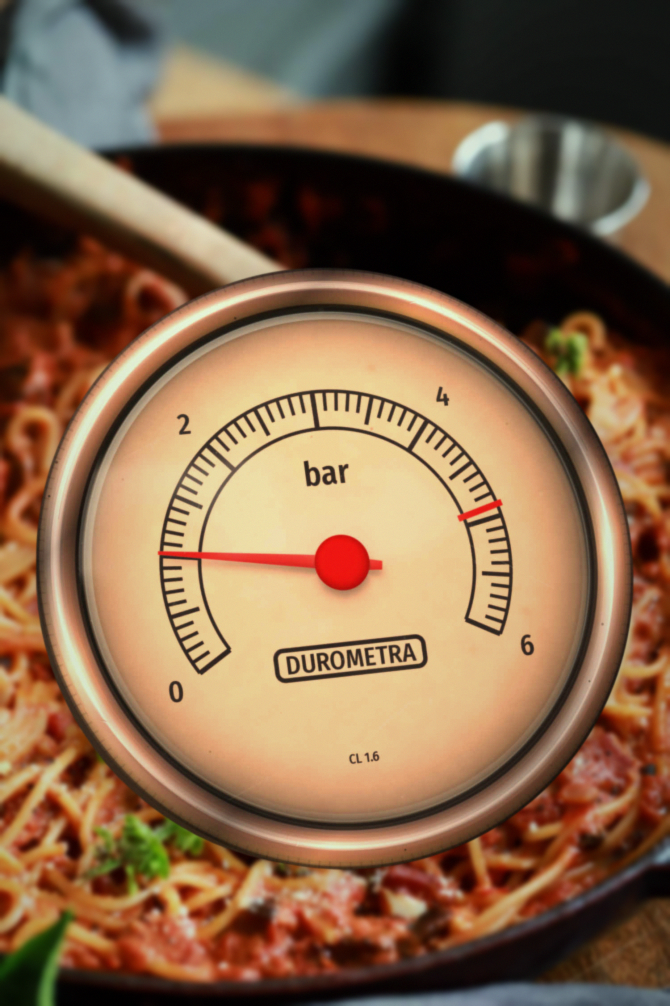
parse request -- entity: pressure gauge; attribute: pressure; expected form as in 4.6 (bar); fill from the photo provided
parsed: 1 (bar)
